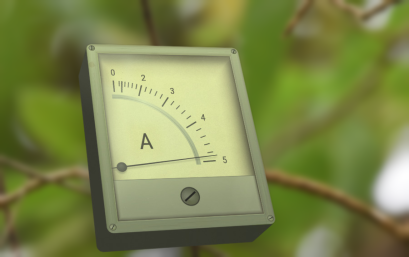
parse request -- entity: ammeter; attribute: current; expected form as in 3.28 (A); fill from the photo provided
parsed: 4.9 (A)
